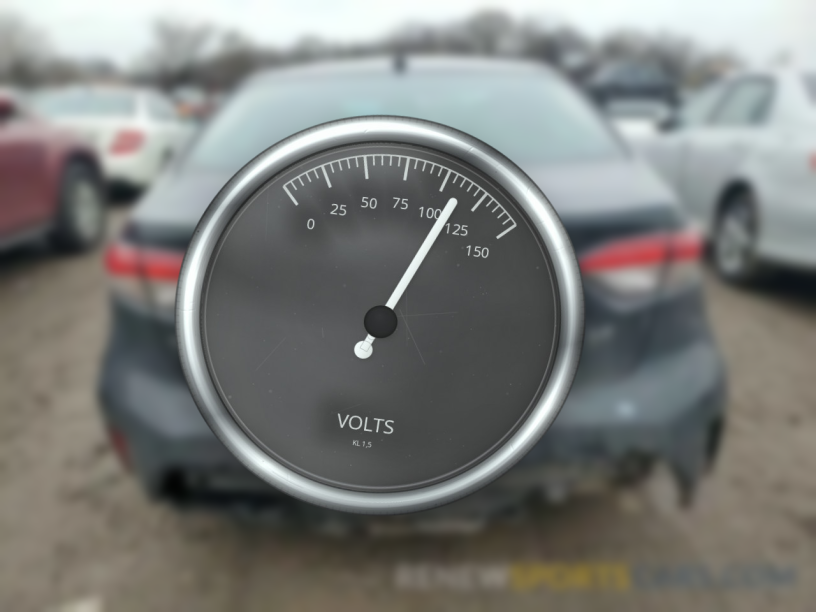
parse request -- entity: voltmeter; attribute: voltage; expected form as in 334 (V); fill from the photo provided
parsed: 110 (V)
